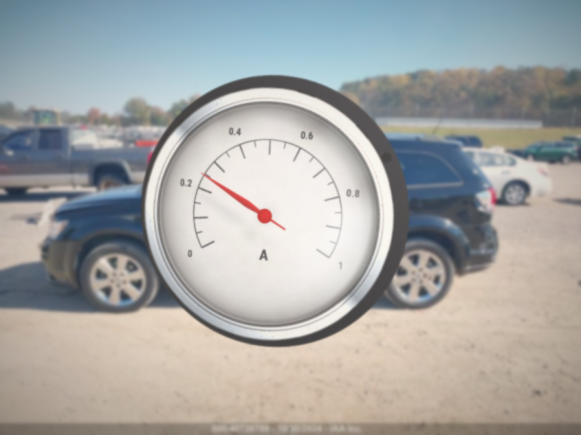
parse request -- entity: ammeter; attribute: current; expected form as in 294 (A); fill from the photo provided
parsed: 0.25 (A)
